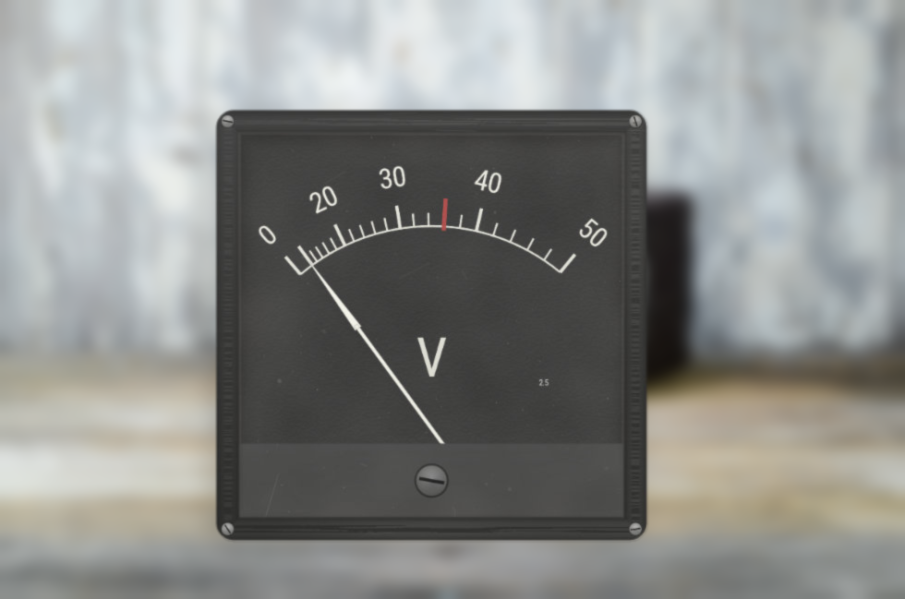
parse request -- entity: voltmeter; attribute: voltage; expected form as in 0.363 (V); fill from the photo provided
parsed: 10 (V)
